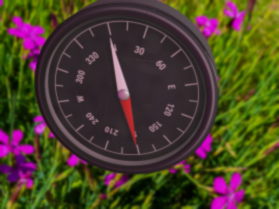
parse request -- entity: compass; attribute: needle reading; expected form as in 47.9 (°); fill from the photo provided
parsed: 180 (°)
